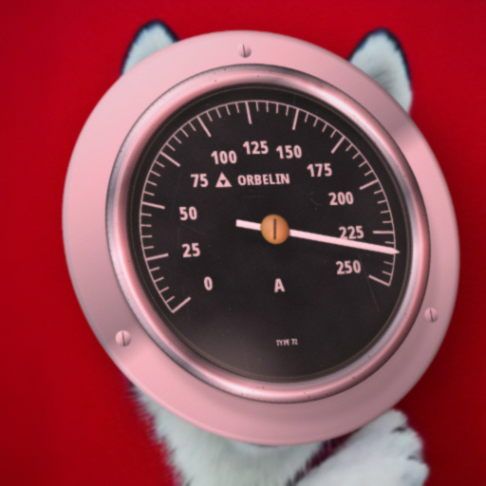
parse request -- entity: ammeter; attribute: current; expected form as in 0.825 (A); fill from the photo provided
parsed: 235 (A)
